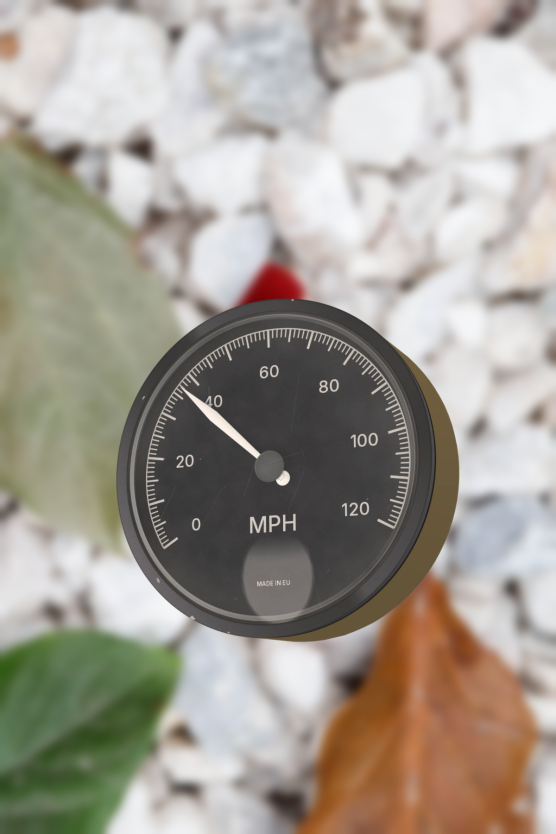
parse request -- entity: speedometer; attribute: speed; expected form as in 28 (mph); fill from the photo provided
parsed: 37 (mph)
